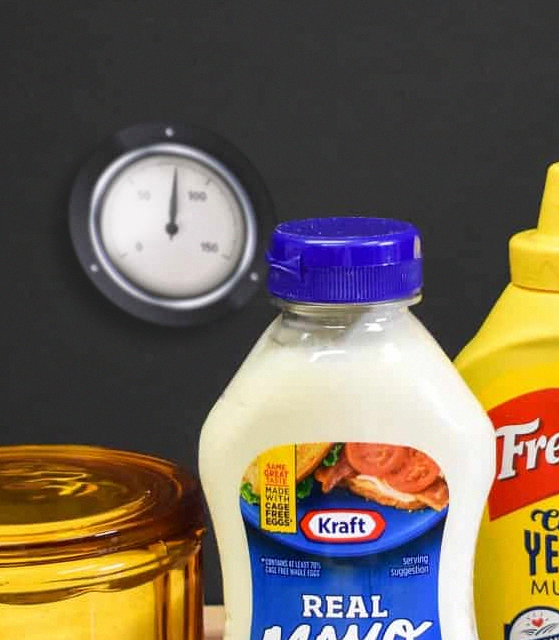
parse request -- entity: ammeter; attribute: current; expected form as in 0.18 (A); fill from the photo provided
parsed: 80 (A)
